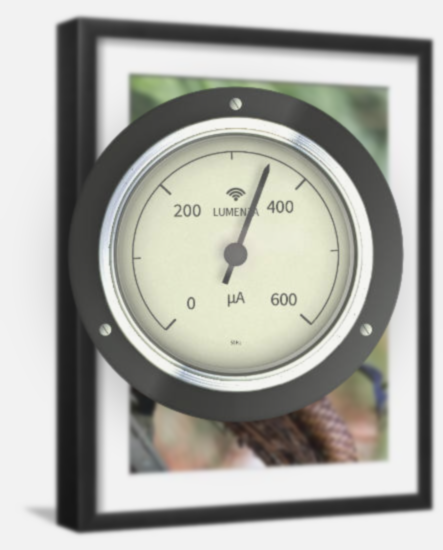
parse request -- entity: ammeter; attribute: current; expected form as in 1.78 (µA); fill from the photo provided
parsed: 350 (µA)
